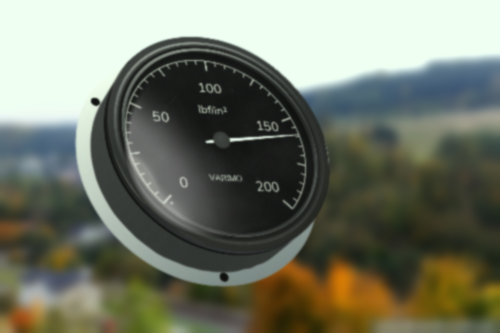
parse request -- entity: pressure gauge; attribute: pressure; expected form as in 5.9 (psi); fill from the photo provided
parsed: 160 (psi)
